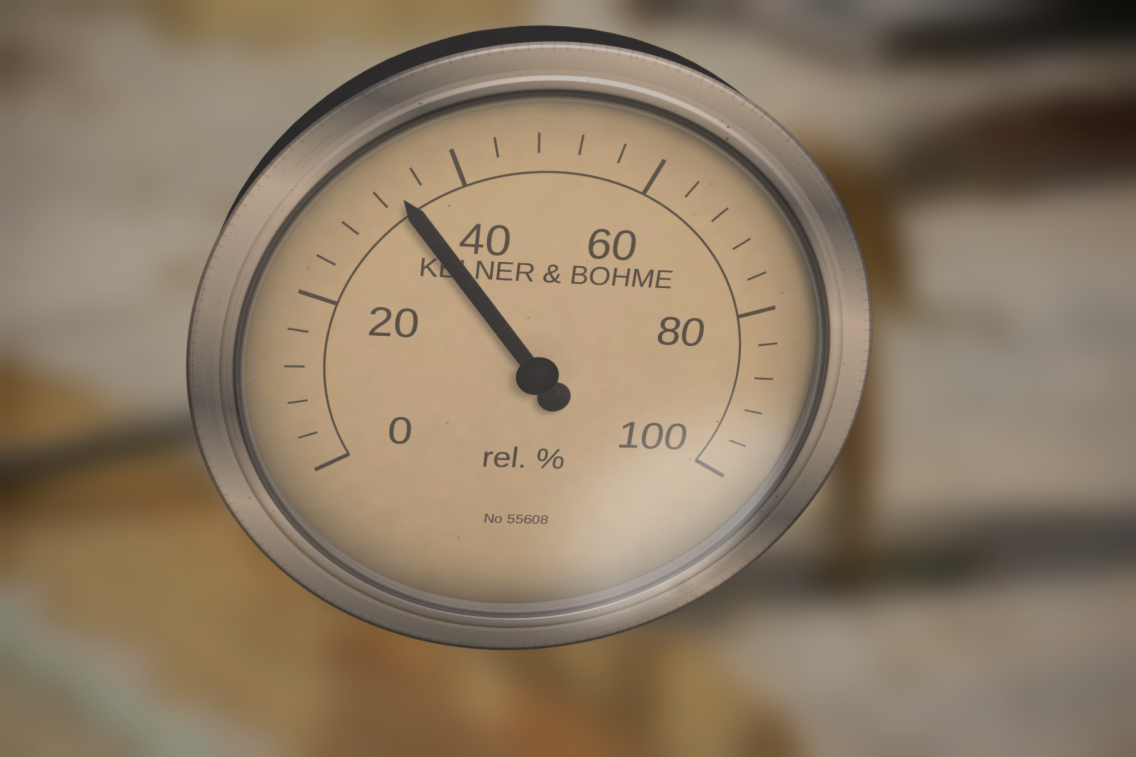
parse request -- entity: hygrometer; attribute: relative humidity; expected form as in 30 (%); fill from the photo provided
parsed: 34 (%)
